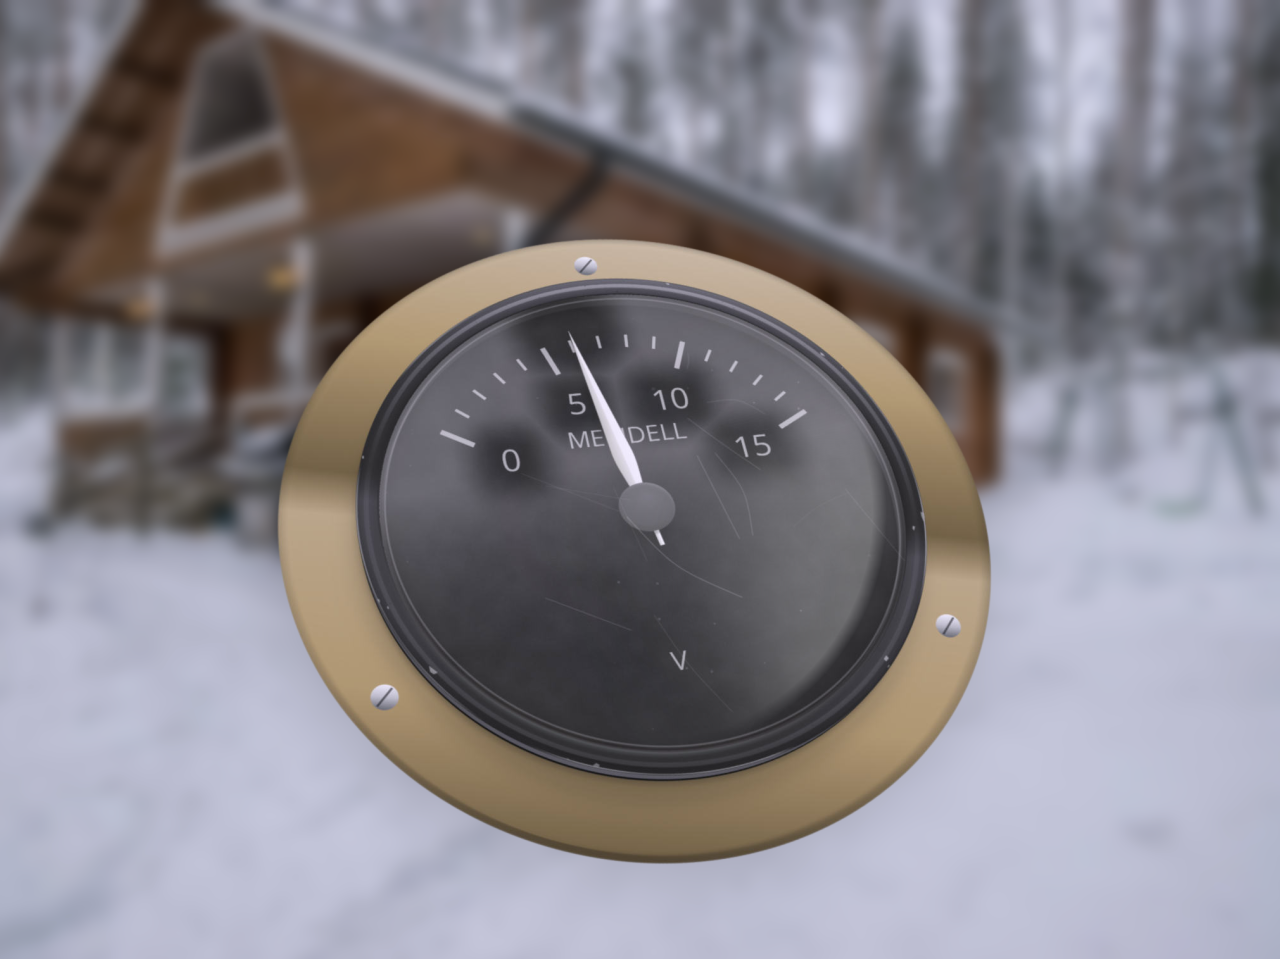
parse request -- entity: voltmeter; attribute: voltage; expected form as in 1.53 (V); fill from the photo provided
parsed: 6 (V)
